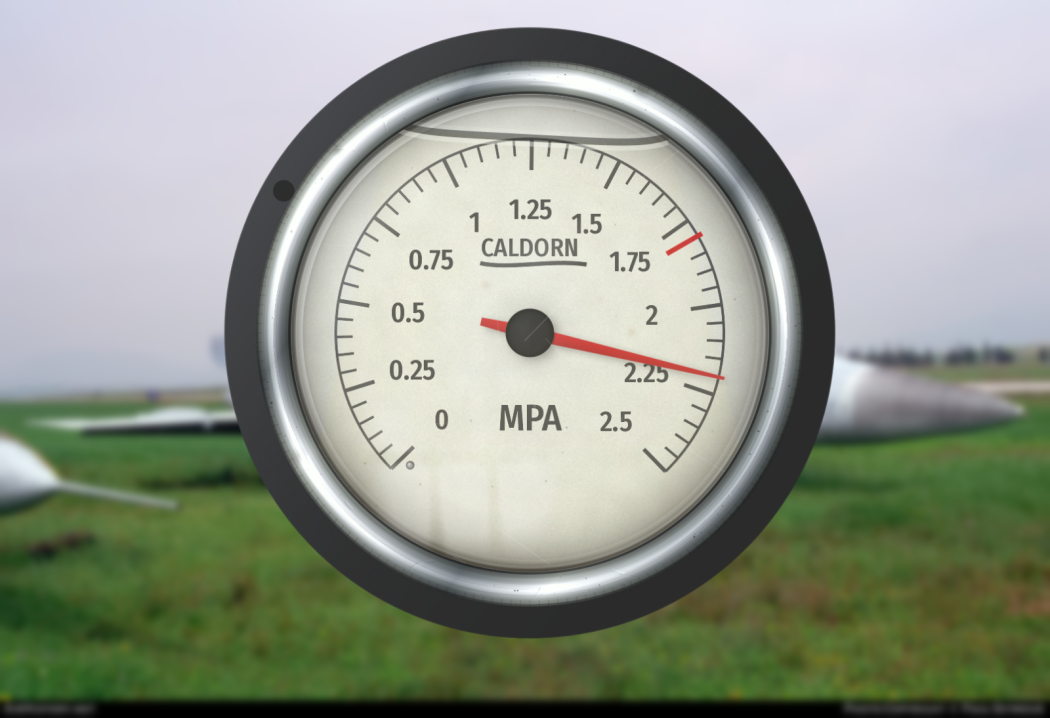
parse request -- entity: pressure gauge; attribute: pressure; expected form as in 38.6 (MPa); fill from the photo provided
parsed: 2.2 (MPa)
